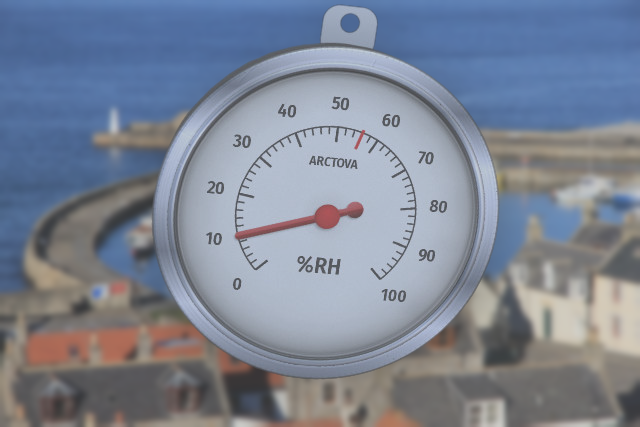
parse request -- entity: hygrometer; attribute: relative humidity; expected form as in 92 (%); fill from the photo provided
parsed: 10 (%)
